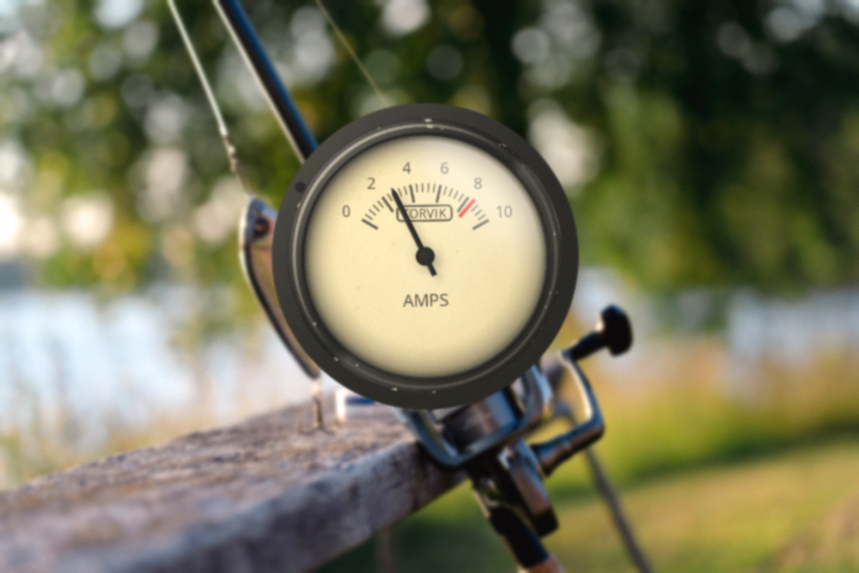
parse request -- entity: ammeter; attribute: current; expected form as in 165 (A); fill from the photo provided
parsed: 2.8 (A)
